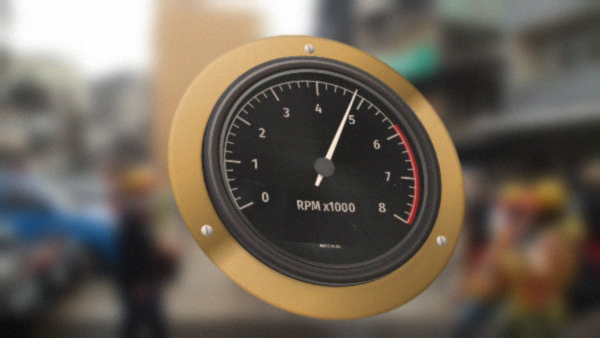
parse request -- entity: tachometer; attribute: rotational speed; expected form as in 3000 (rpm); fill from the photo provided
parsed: 4800 (rpm)
